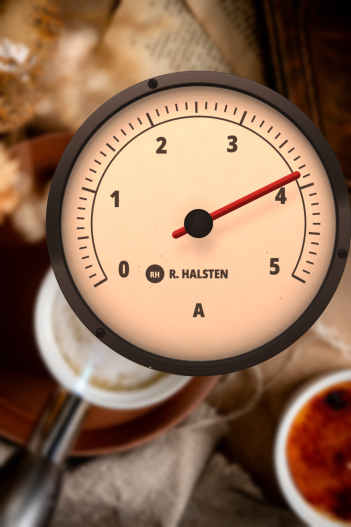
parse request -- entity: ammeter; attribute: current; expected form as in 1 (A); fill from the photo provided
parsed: 3.85 (A)
